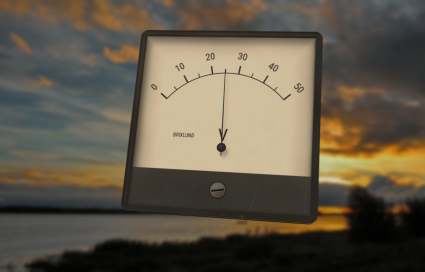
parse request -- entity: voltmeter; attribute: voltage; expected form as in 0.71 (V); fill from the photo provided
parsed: 25 (V)
